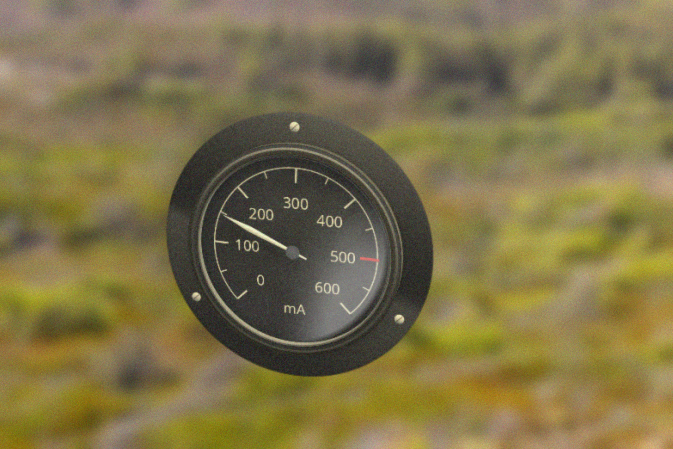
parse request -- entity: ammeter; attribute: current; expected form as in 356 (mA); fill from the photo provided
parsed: 150 (mA)
